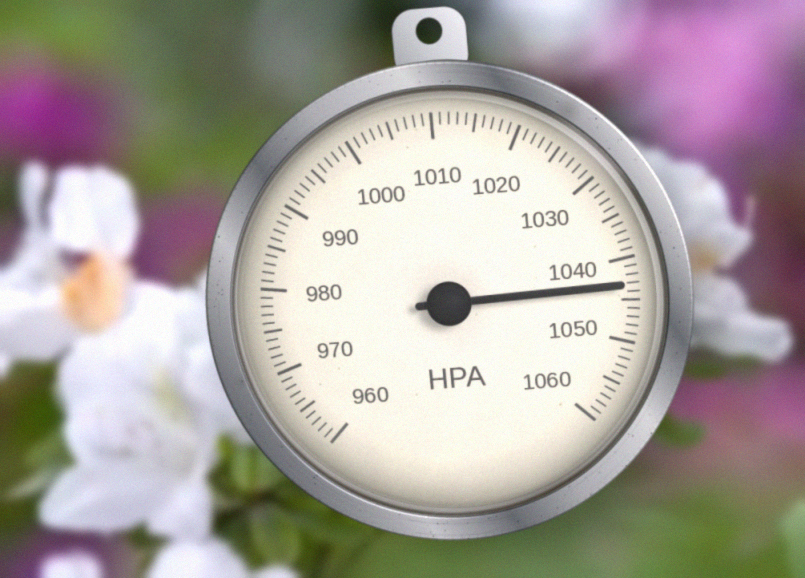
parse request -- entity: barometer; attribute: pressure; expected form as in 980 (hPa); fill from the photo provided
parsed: 1043 (hPa)
